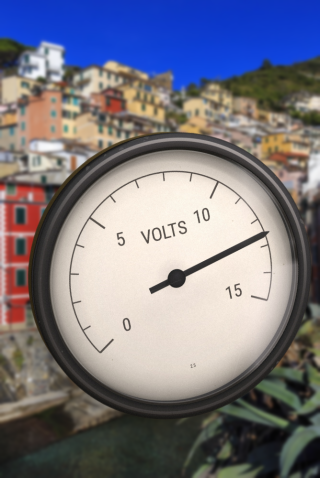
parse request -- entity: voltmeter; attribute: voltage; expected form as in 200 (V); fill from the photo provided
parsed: 12.5 (V)
